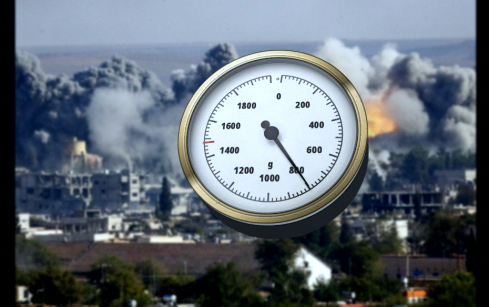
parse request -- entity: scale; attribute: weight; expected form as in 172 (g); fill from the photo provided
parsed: 800 (g)
